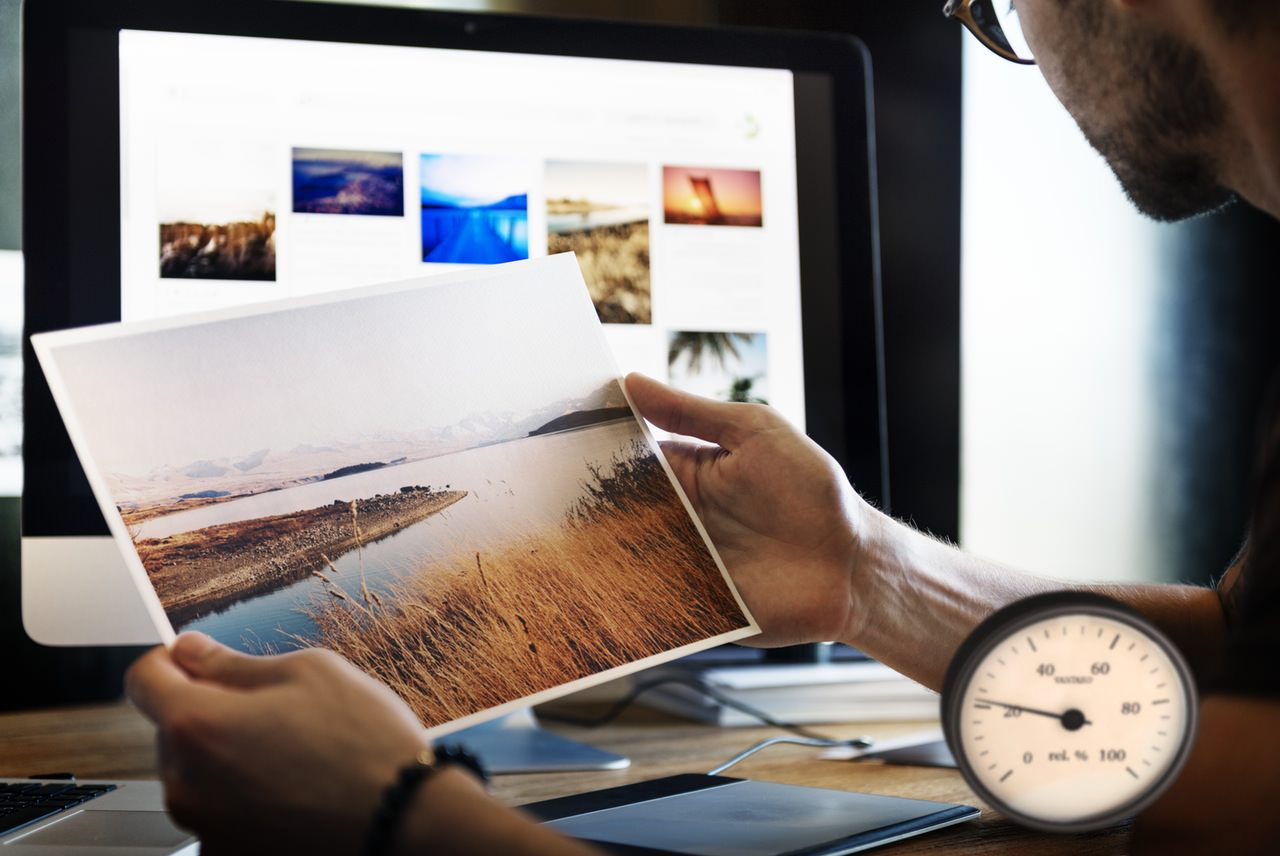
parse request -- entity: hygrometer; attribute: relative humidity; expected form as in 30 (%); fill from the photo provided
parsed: 22 (%)
